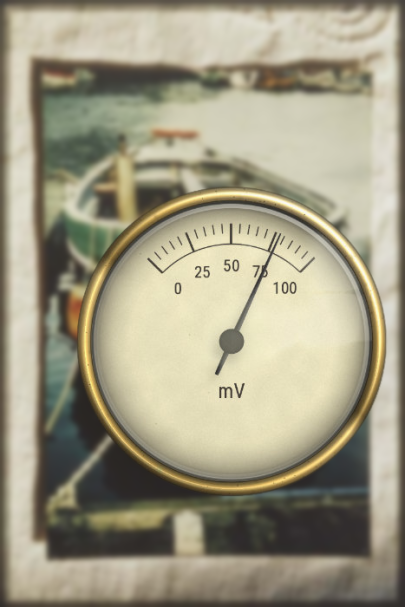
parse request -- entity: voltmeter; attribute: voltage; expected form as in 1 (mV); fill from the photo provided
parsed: 77.5 (mV)
